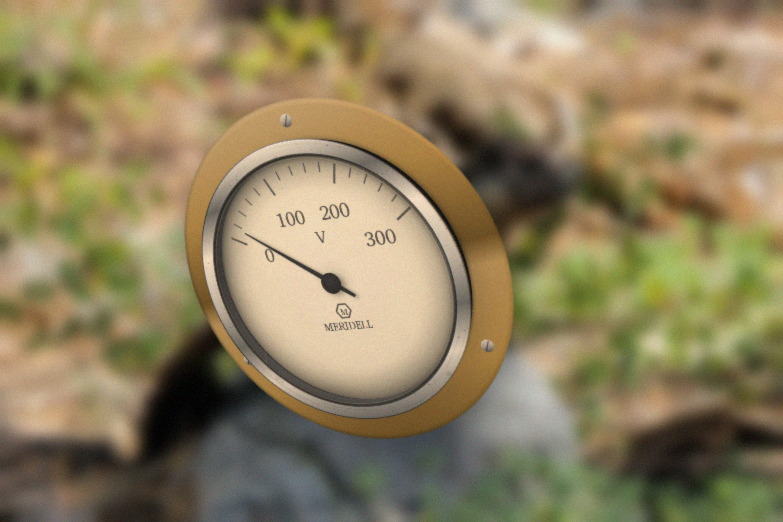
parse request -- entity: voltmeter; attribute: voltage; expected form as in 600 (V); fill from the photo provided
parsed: 20 (V)
